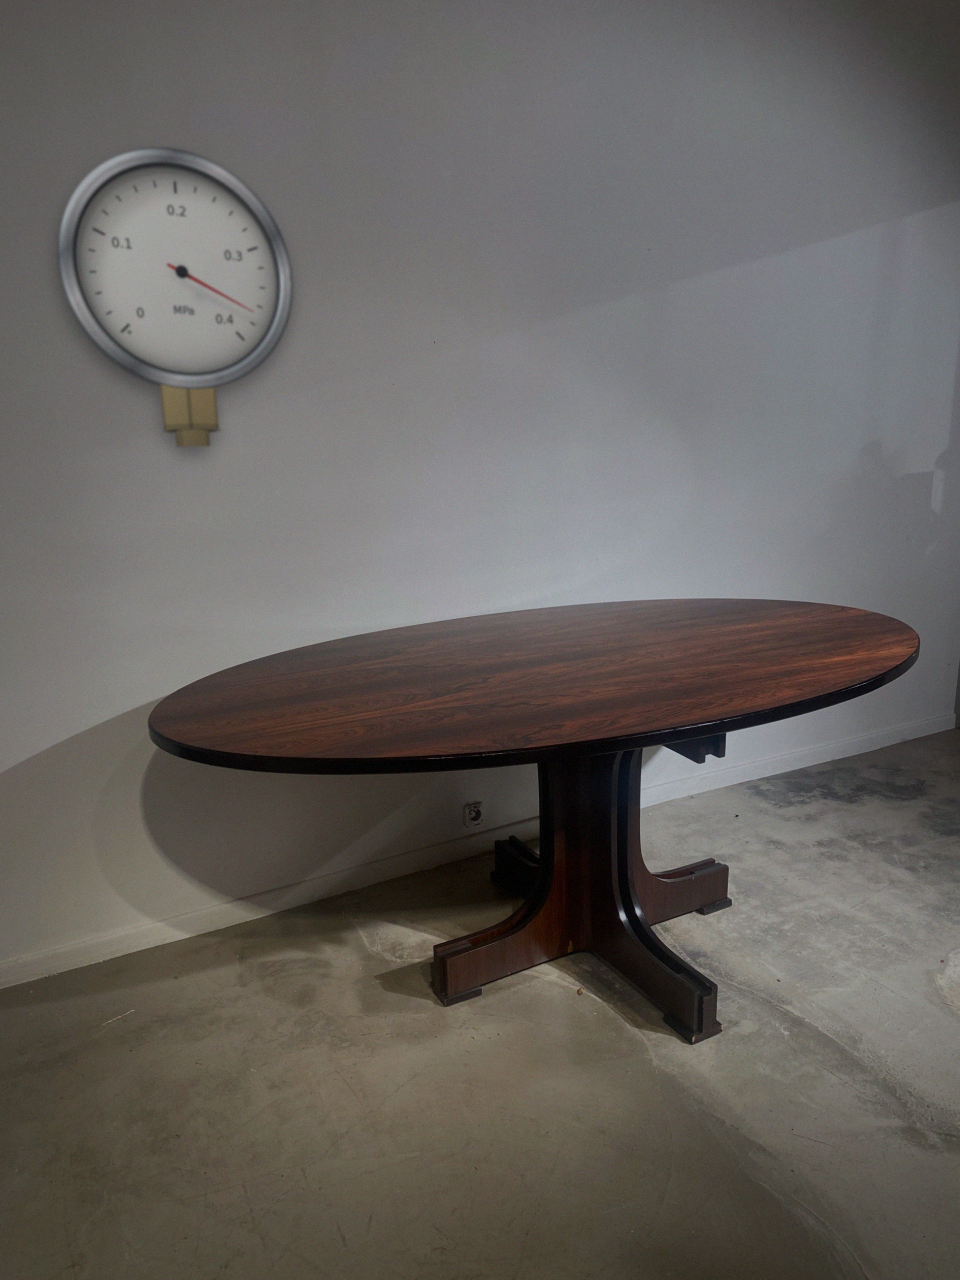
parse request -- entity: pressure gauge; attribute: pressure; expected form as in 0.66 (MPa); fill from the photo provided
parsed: 0.37 (MPa)
